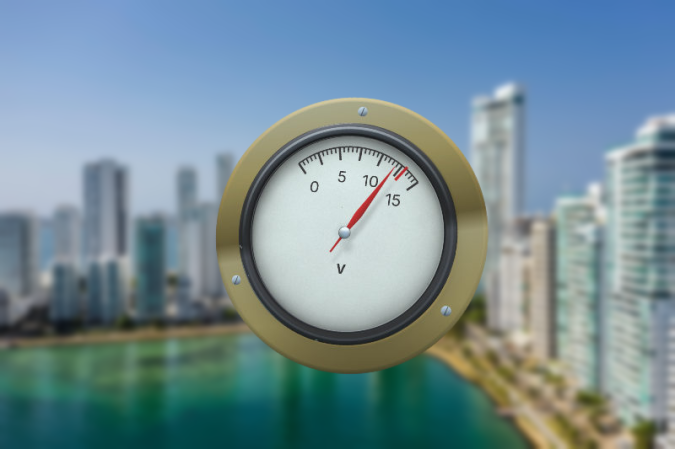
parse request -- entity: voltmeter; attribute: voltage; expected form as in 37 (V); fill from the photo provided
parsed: 12 (V)
